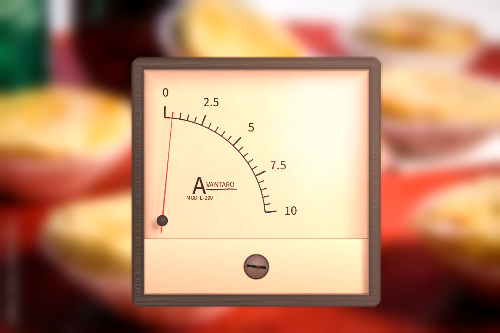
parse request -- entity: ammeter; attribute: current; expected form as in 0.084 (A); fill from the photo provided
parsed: 0.5 (A)
